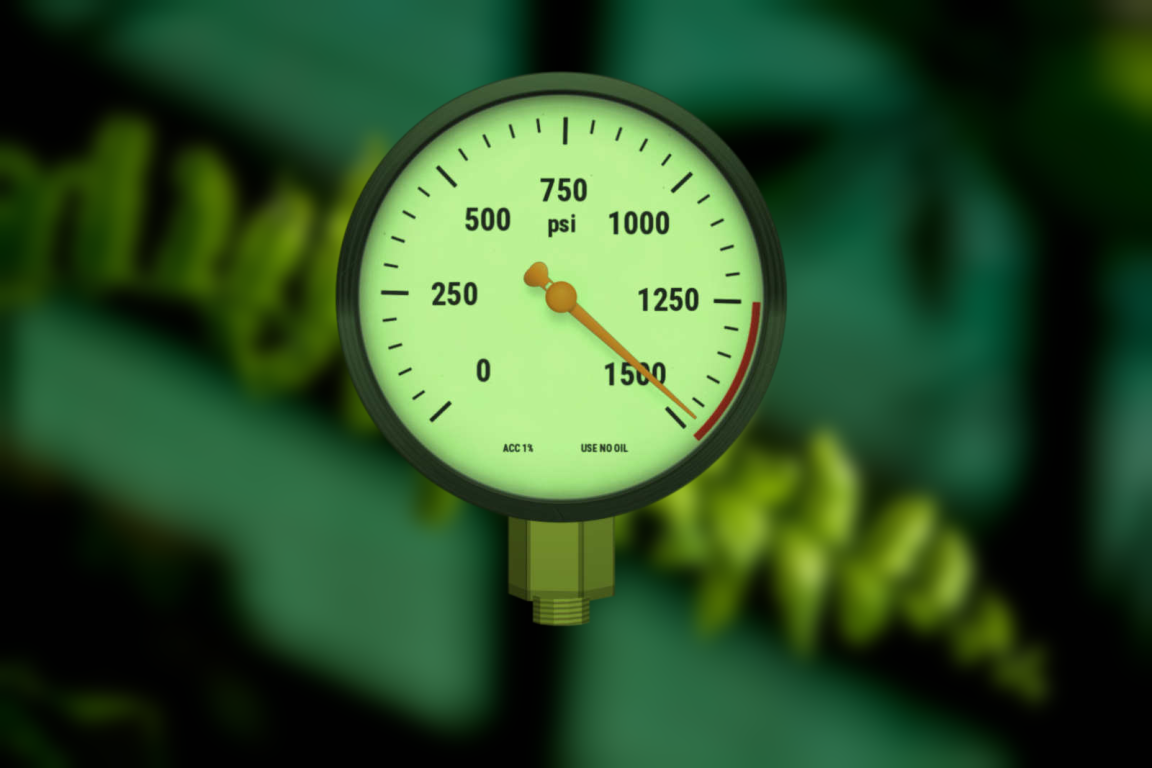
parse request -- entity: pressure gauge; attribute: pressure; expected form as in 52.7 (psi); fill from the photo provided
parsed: 1475 (psi)
